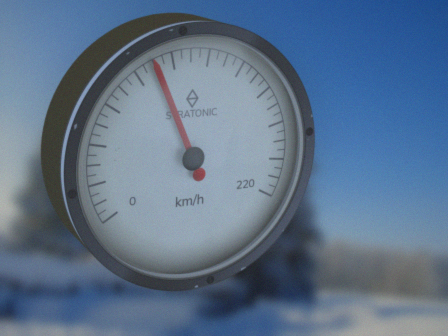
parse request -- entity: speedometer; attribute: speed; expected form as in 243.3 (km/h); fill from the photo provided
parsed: 90 (km/h)
